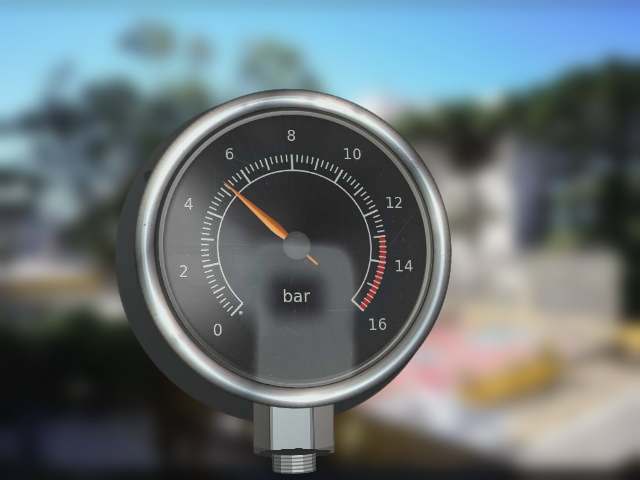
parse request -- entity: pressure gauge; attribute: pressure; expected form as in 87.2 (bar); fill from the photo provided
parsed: 5.2 (bar)
